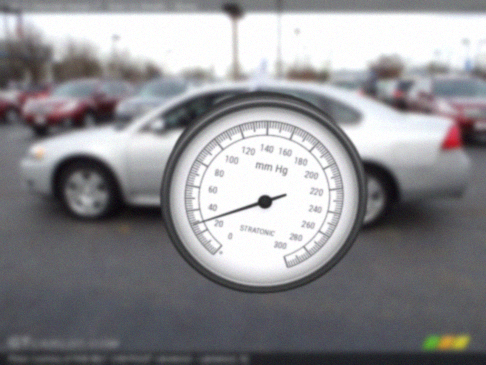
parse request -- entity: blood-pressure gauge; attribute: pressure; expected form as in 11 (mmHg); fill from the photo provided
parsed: 30 (mmHg)
